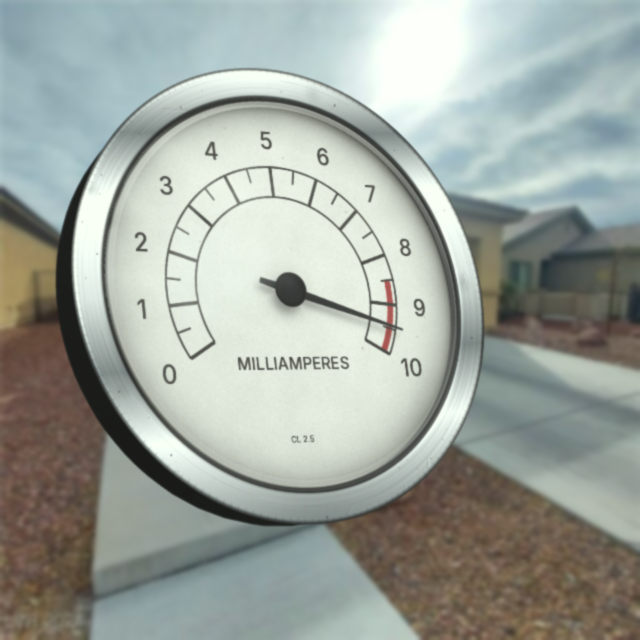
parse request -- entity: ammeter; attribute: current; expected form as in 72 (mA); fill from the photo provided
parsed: 9.5 (mA)
